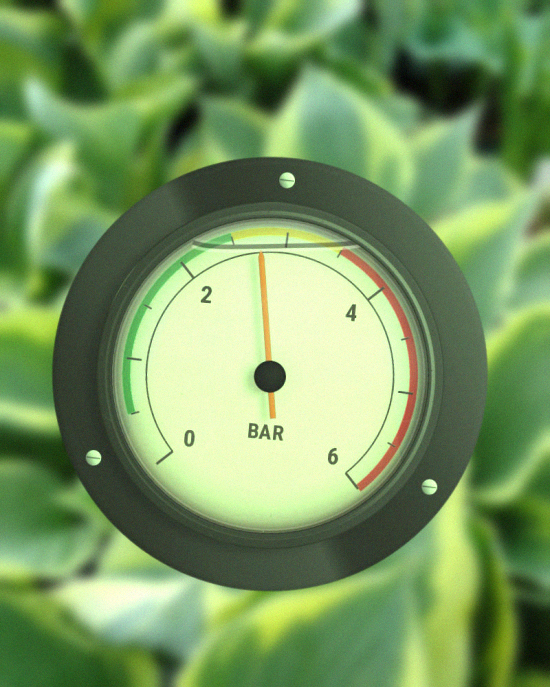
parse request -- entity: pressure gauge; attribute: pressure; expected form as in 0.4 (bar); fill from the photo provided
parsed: 2.75 (bar)
